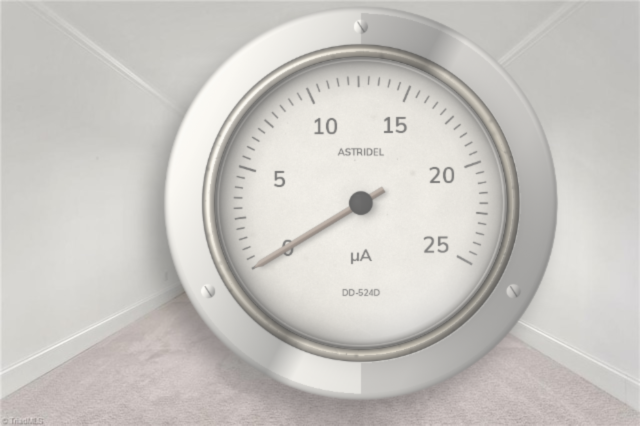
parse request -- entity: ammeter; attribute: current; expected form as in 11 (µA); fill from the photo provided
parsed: 0 (µA)
